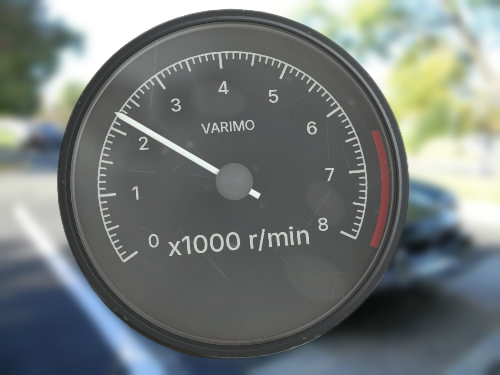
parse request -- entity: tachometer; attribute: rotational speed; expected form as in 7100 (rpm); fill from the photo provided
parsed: 2200 (rpm)
